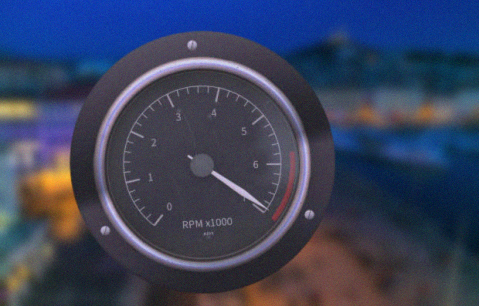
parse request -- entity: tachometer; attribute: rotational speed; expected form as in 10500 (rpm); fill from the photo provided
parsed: 6900 (rpm)
